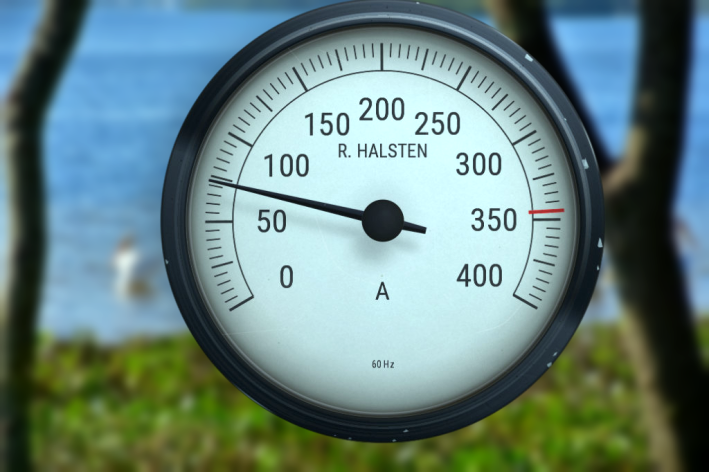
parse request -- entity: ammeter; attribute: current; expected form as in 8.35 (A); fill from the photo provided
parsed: 72.5 (A)
